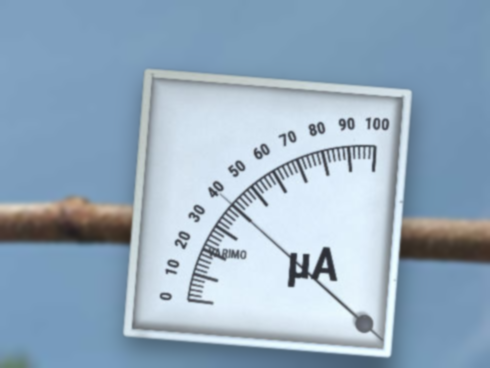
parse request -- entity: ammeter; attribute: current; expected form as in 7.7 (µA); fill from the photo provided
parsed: 40 (µA)
